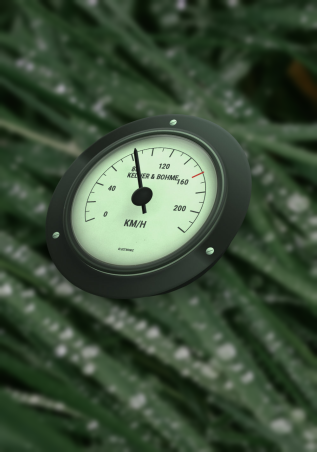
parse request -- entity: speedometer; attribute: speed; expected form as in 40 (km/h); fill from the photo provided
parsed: 85 (km/h)
